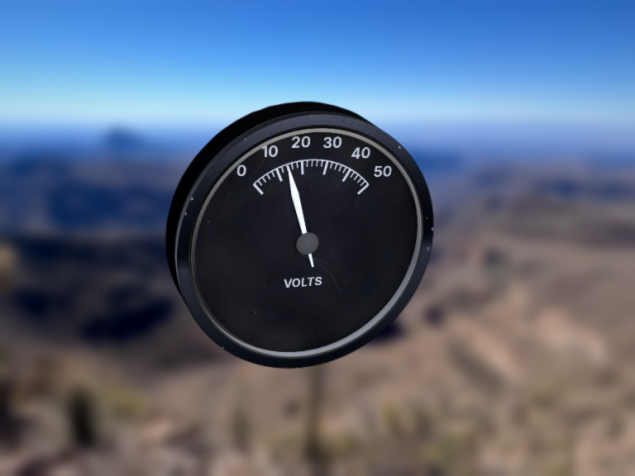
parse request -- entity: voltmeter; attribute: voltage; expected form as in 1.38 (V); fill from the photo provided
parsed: 14 (V)
